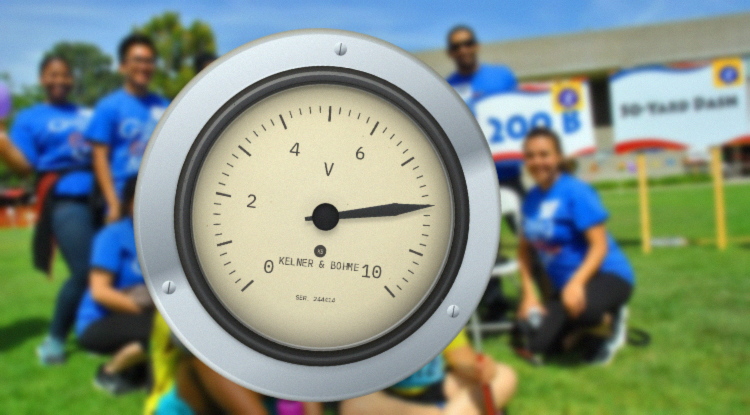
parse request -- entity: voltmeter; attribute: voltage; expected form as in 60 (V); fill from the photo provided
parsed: 8 (V)
